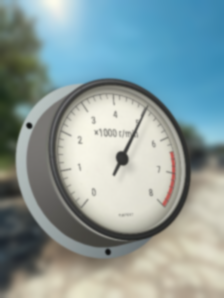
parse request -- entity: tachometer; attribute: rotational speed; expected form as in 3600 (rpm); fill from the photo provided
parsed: 5000 (rpm)
